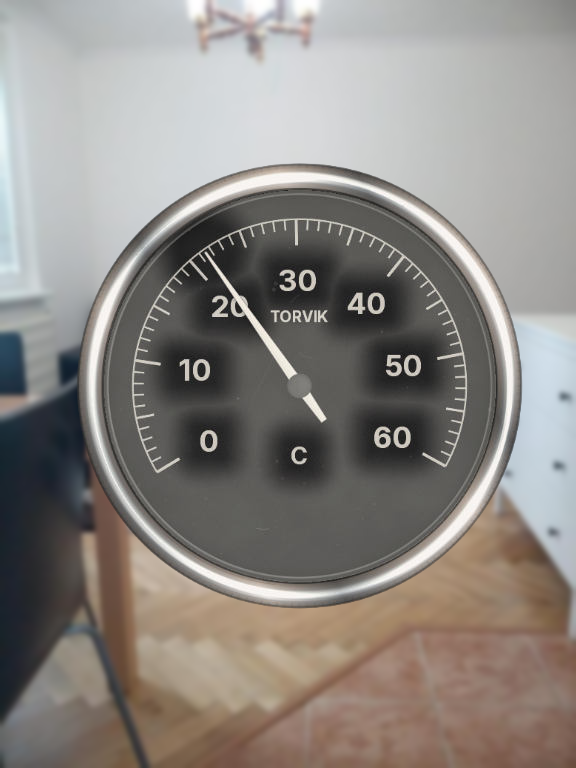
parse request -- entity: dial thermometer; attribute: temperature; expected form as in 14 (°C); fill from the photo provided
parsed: 21.5 (°C)
